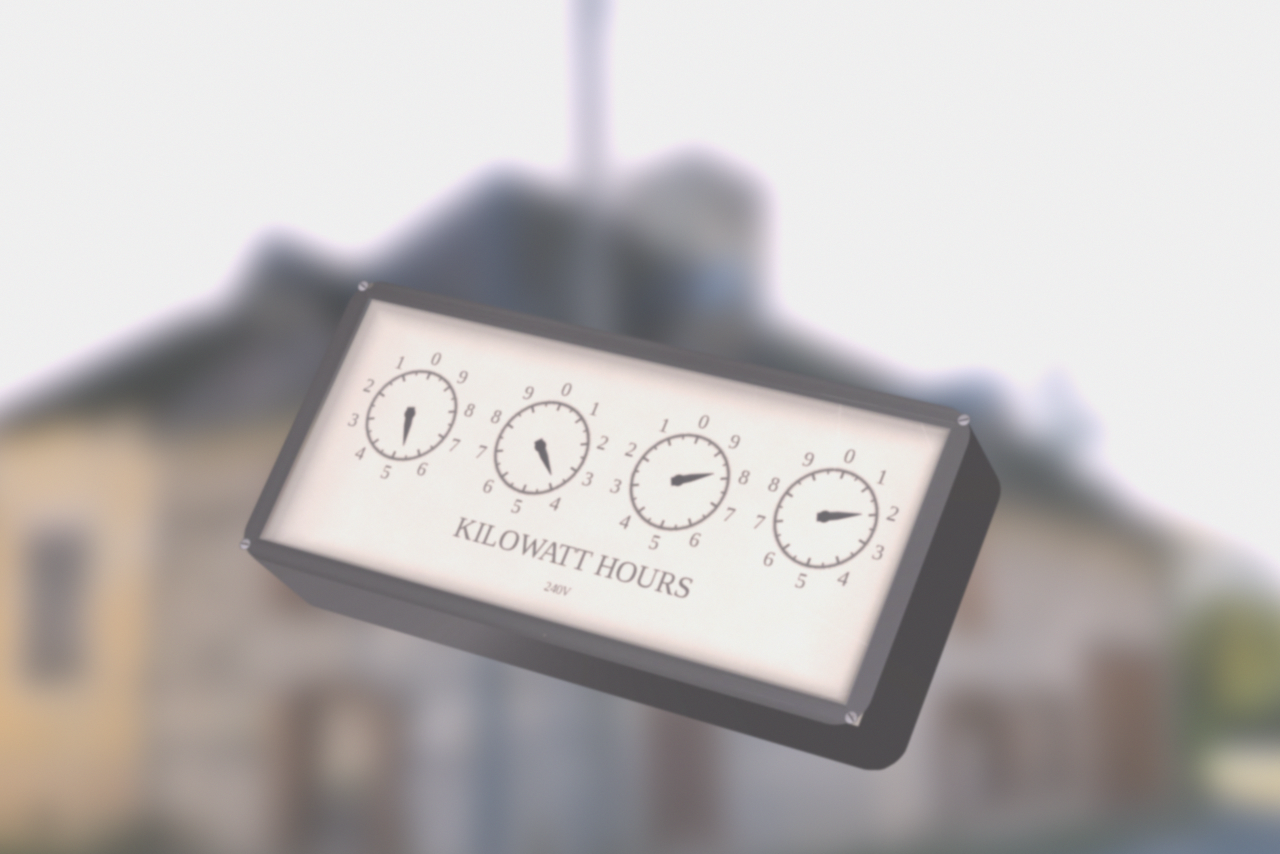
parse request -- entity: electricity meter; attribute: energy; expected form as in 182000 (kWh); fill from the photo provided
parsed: 5382 (kWh)
